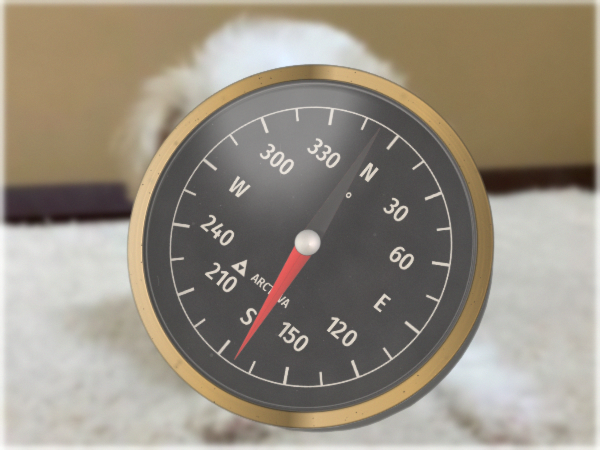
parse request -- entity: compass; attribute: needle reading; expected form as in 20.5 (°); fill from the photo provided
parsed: 172.5 (°)
